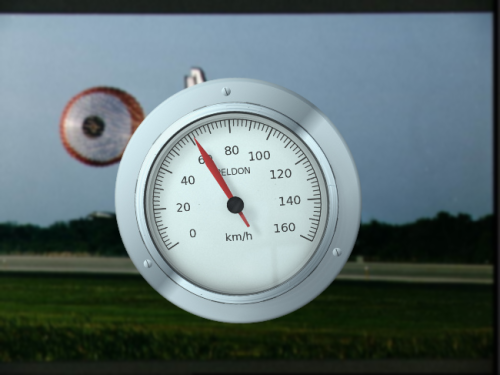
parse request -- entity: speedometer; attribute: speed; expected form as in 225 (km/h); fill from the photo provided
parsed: 62 (km/h)
